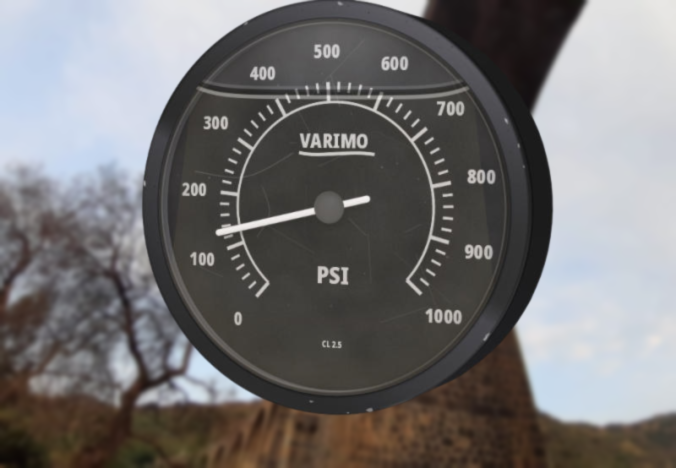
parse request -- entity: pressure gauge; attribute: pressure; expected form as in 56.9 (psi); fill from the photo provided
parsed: 130 (psi)
